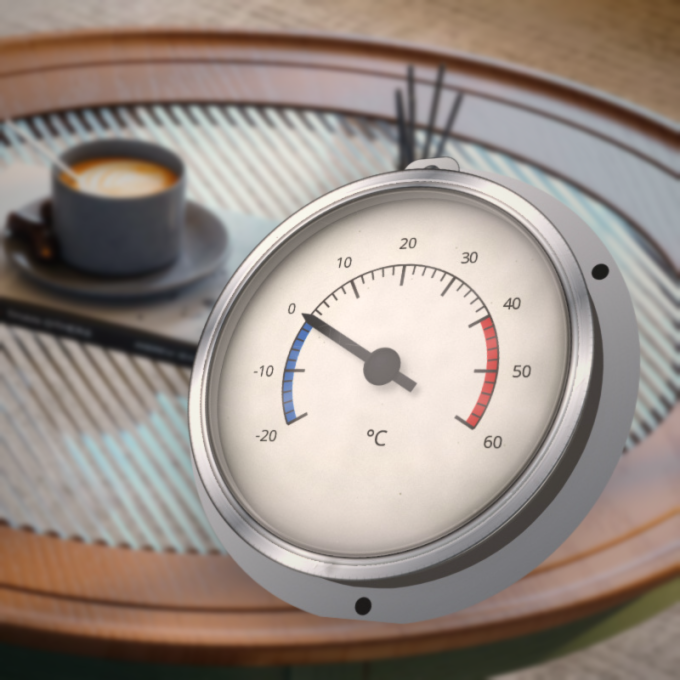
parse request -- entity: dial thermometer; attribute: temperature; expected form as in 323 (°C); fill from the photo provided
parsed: 0 (°C)
